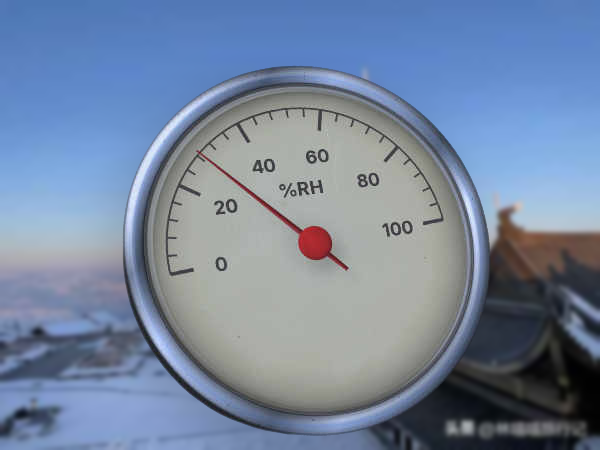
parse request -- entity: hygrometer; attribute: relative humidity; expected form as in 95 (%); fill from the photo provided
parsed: 28 (%)
